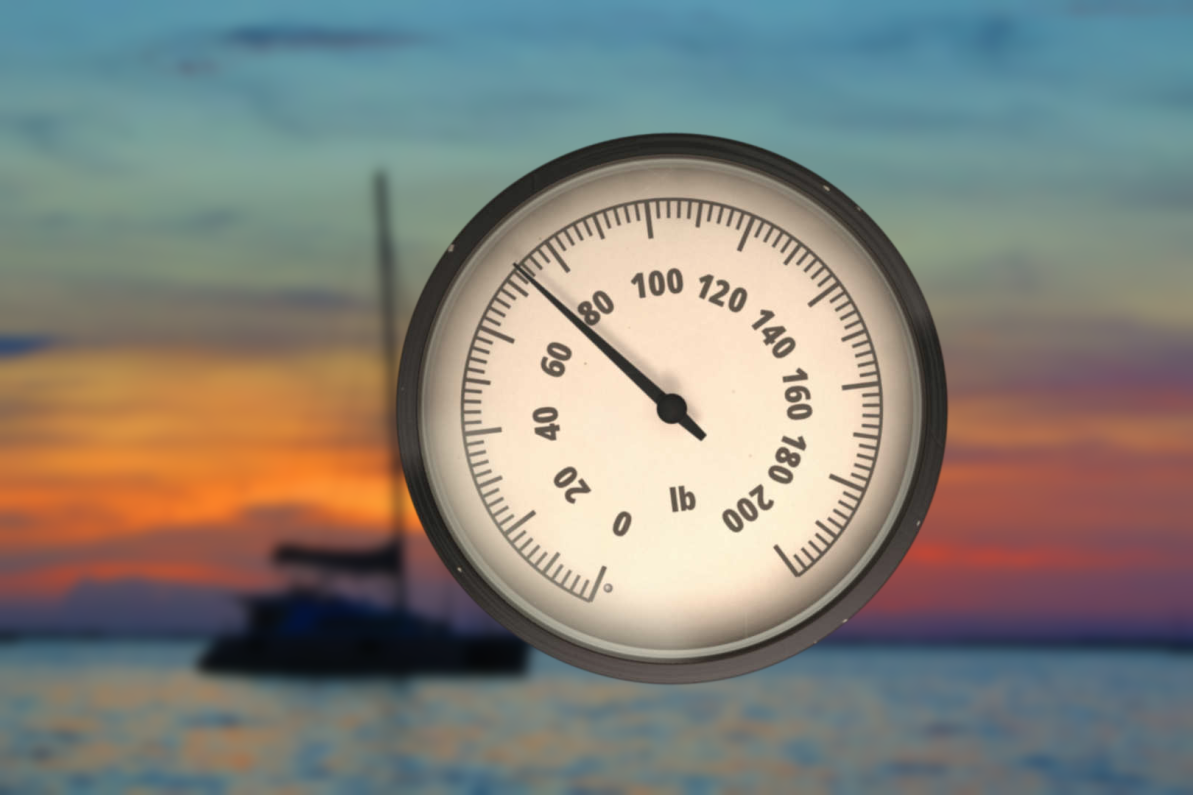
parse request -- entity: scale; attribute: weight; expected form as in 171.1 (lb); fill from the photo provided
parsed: 73 (lb)
